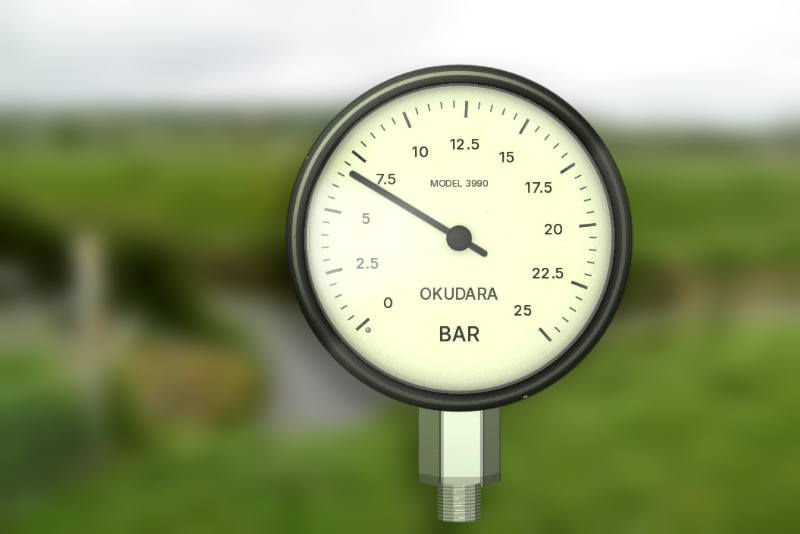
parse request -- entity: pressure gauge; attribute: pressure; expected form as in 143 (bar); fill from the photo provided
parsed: 6.75 (bar)
